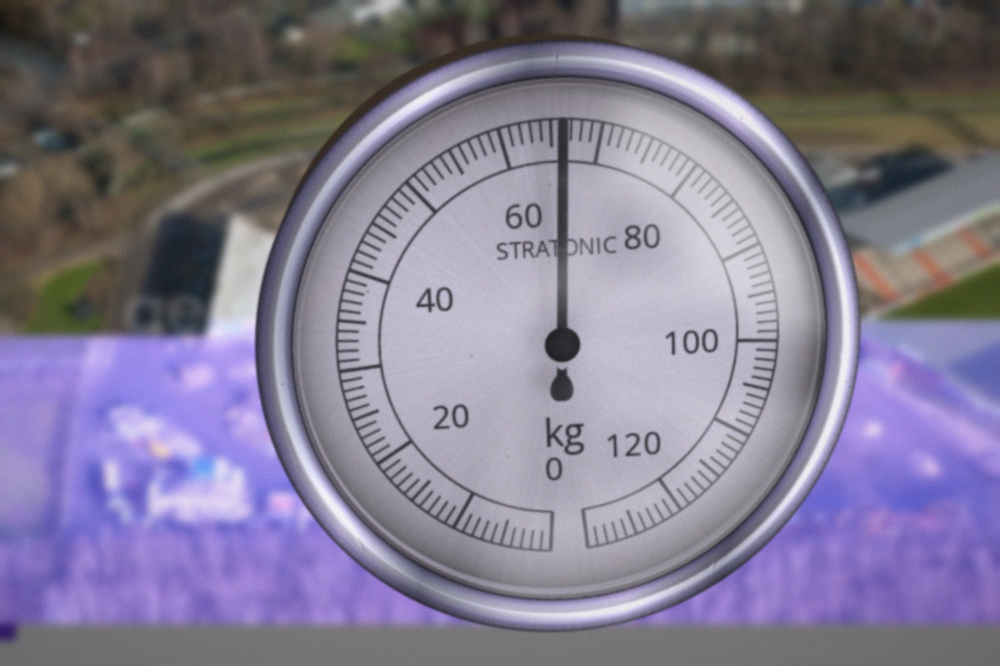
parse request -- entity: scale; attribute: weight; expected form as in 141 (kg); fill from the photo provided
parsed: 66 (kg)
